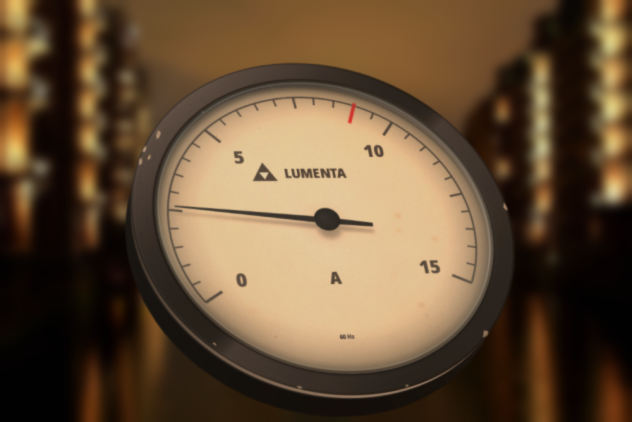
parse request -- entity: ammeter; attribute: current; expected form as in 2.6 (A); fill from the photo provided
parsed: 2.5 (A)
